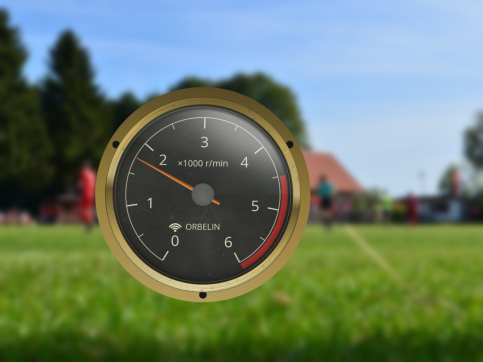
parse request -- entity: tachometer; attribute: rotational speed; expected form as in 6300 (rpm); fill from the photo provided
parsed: 1750 (rpm)
